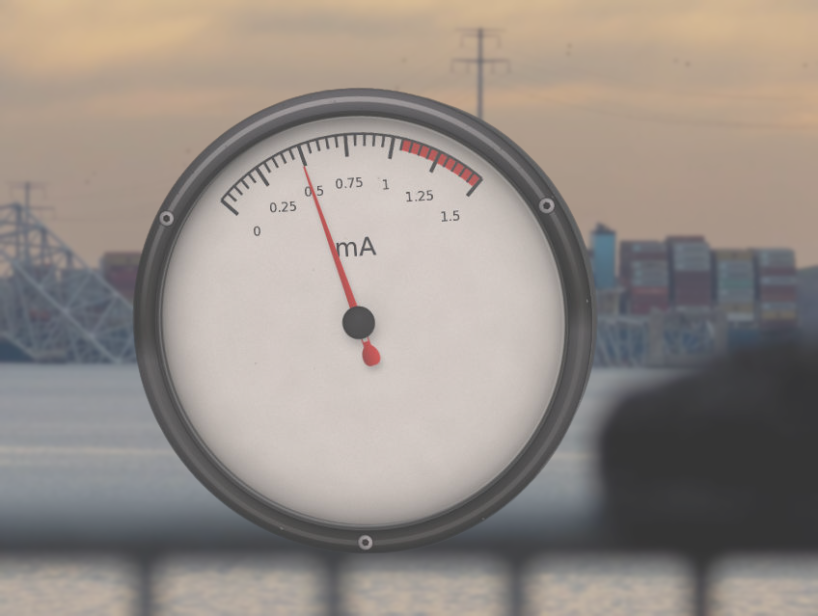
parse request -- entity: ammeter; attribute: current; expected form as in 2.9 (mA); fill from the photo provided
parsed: 0.5 (mA)
